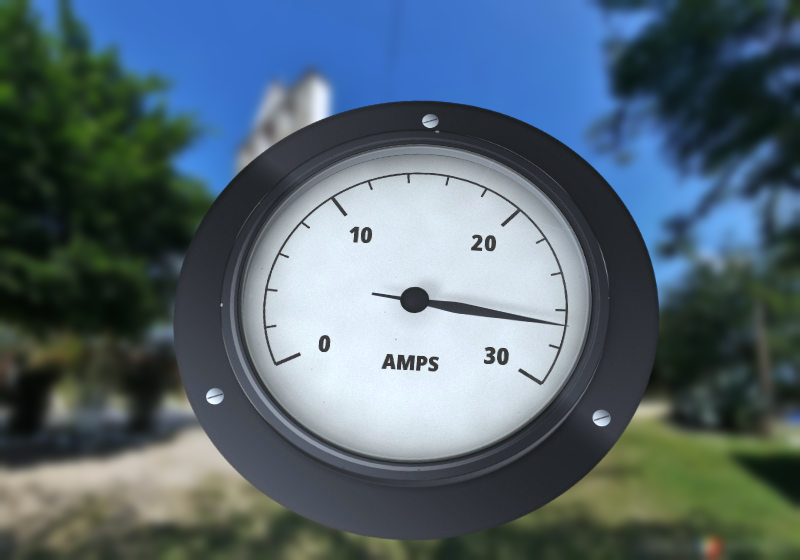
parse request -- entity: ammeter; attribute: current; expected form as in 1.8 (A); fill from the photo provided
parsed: 27 (A)
